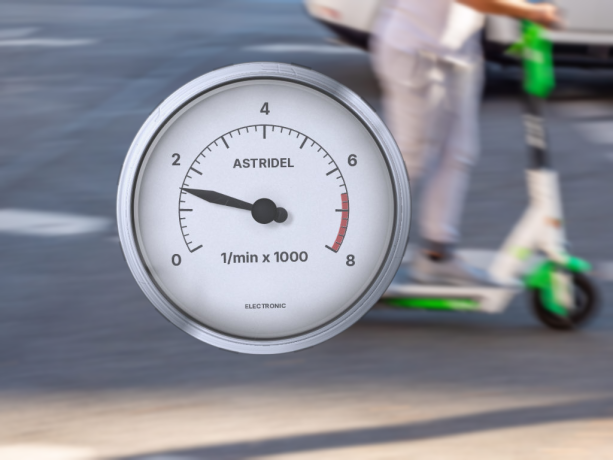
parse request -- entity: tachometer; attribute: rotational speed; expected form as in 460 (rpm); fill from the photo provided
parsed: 1500 (rpm)
